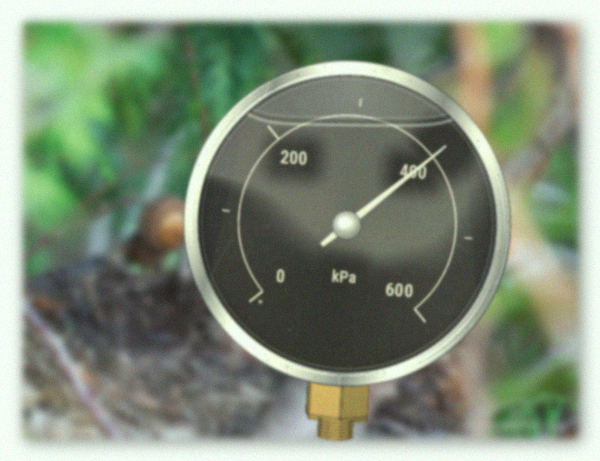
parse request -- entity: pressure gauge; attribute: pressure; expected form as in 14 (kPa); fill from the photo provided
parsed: 400 (kPa)
